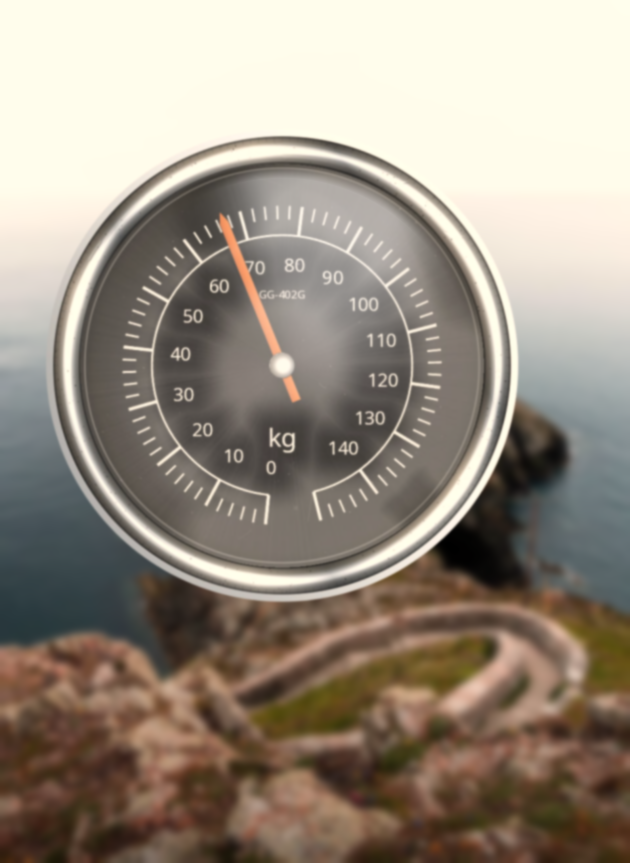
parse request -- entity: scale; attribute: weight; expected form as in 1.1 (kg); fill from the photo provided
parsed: 67 (kg)
